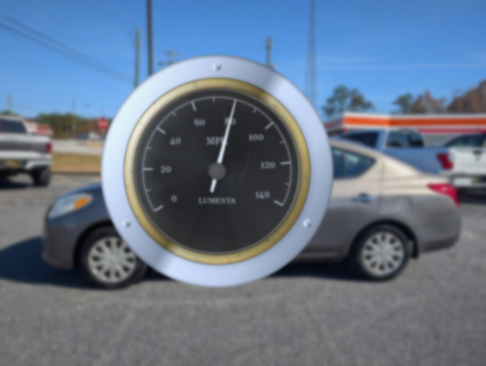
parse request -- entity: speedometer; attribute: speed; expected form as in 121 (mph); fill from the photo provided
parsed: 80 (mph)
